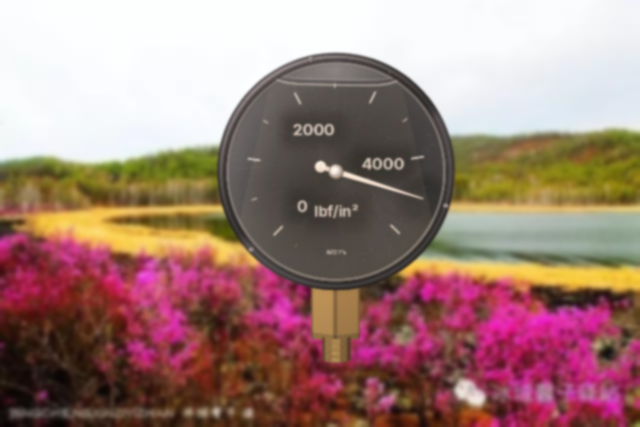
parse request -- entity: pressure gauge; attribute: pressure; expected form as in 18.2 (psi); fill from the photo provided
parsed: 4500 (psi)
